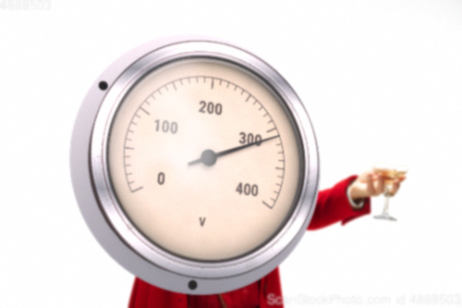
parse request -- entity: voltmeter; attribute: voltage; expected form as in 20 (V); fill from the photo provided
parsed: 310 (V)
